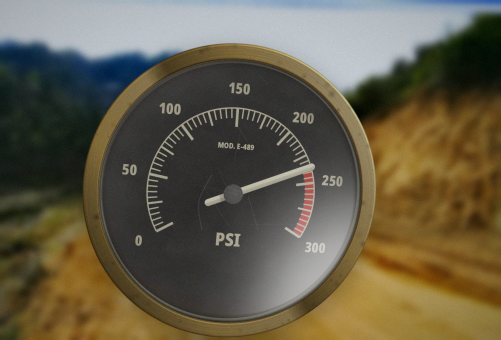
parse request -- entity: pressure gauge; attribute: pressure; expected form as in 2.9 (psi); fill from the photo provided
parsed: 235 (psi)
